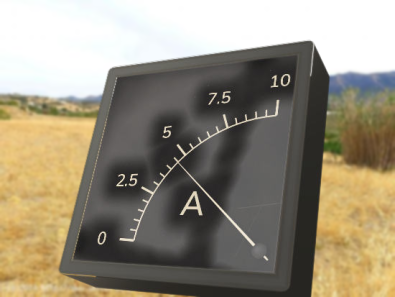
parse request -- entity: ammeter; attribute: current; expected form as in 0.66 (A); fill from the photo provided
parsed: 4.5 (A)
